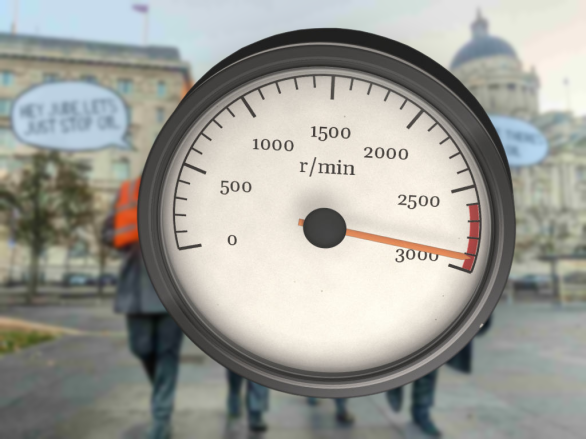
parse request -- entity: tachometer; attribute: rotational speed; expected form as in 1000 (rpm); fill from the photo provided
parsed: 2900 (rpm)
